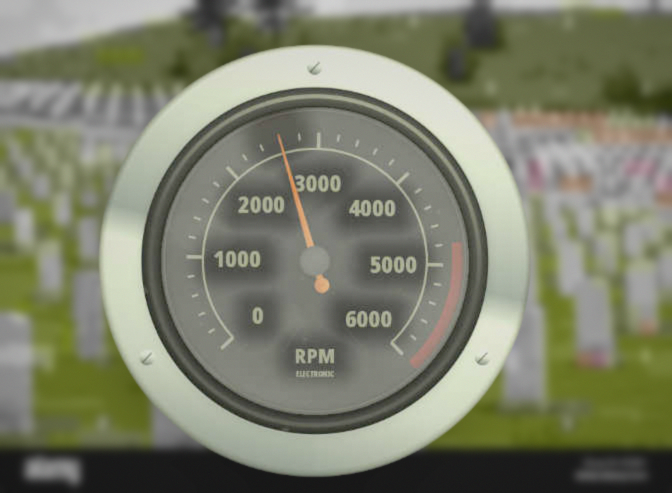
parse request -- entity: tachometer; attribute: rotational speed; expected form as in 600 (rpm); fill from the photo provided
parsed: 2600 (rpm)
